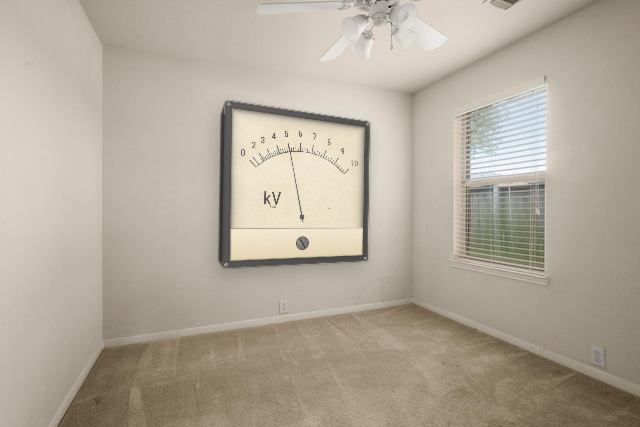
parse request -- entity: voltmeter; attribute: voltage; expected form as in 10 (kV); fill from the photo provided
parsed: 5 (kV)
